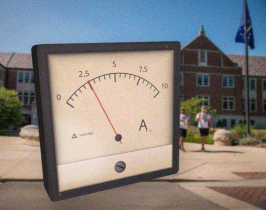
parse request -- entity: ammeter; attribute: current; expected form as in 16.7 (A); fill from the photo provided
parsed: 2.5 (A)
